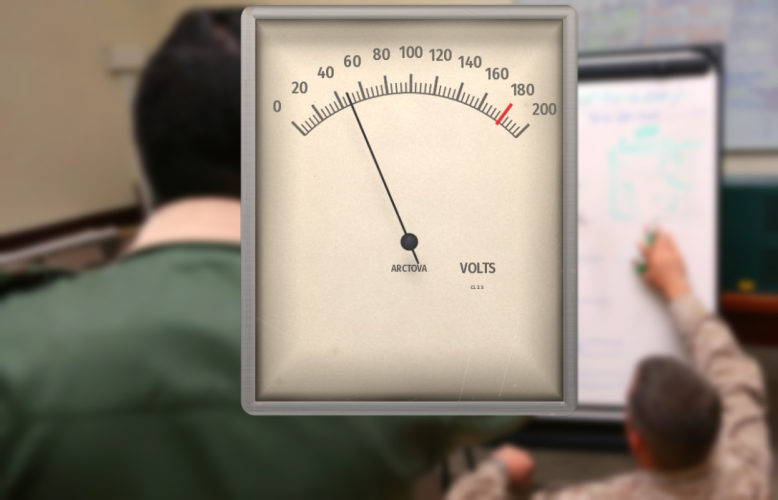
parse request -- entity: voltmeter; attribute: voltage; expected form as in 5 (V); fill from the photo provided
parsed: 48 (V)
